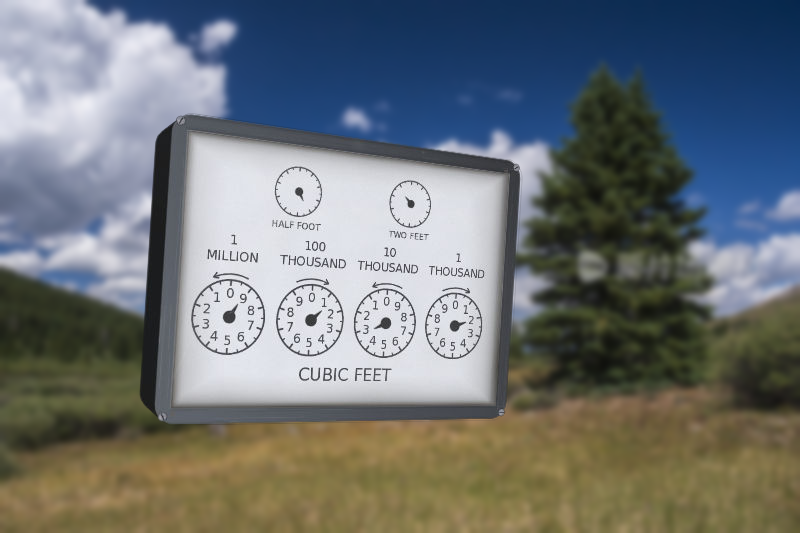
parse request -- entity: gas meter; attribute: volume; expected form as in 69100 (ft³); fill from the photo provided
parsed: 913200 (ft³)
